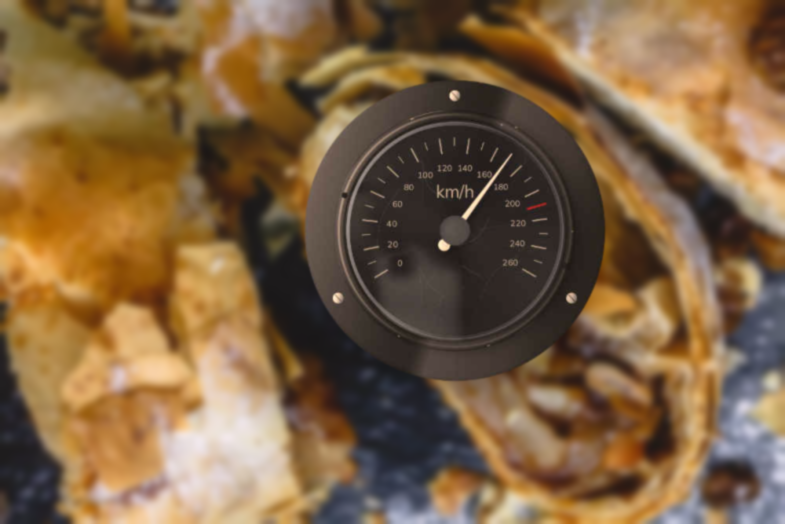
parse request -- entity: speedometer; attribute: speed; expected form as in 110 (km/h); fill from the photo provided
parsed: 170 (km/h)
